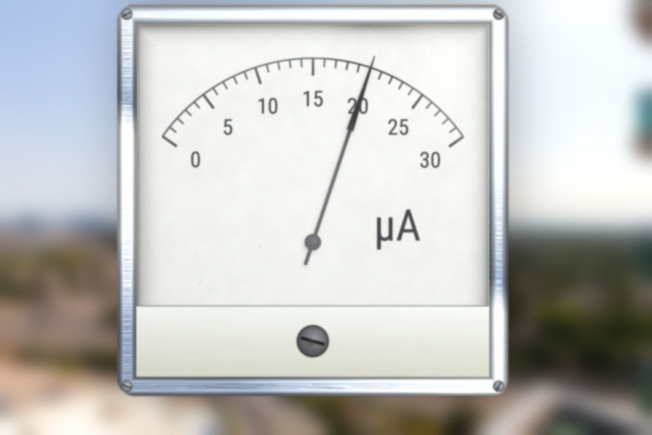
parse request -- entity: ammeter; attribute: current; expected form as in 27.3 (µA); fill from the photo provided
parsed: 20 (µA)
